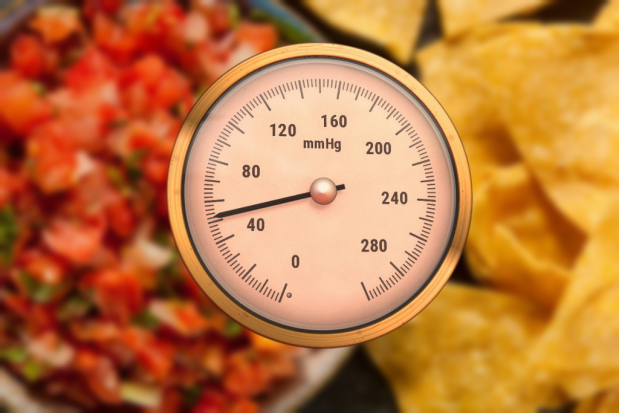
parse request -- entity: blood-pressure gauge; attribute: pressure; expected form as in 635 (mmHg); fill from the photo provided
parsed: 52 (mmHg)
